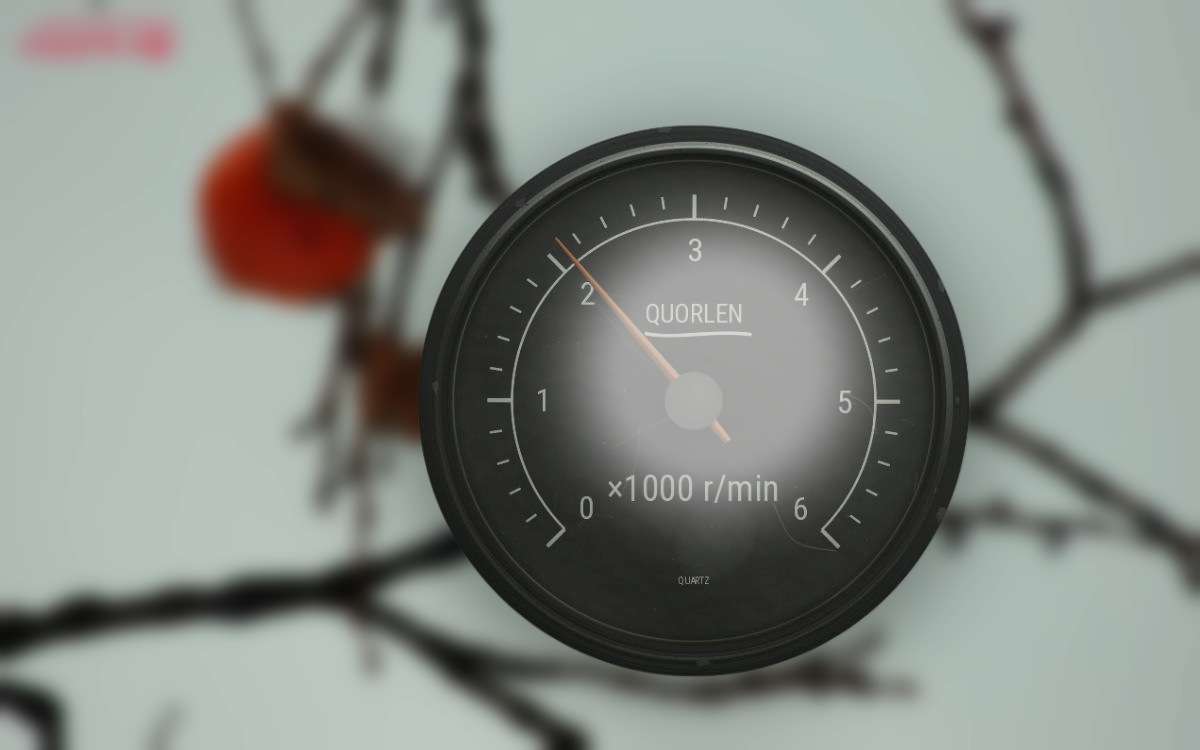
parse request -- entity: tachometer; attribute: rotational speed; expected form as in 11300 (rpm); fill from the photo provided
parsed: 2100 (rpm)
